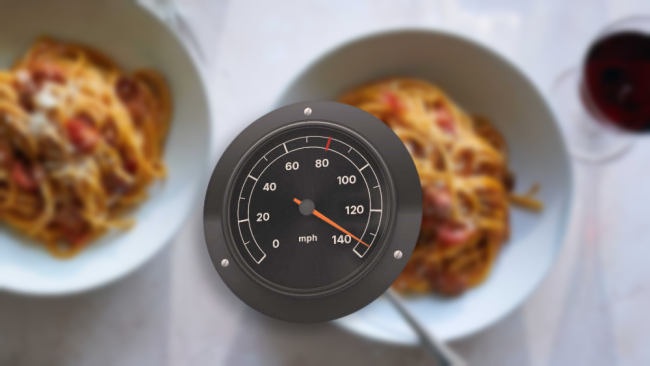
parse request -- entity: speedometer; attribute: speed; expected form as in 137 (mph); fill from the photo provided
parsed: 135 (mph)
